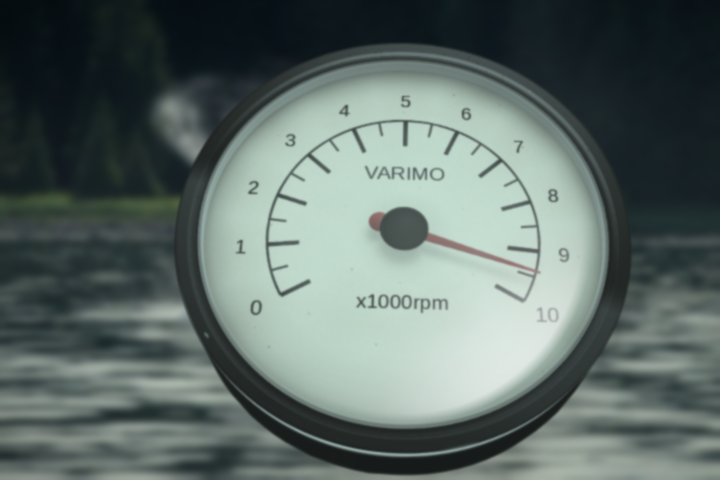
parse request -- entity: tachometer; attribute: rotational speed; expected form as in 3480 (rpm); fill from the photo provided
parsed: 9500 (rpm)
